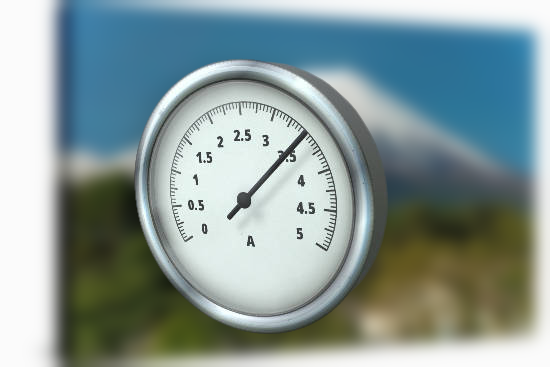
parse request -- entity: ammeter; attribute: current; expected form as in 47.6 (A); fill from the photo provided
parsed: 3.5 (A)
